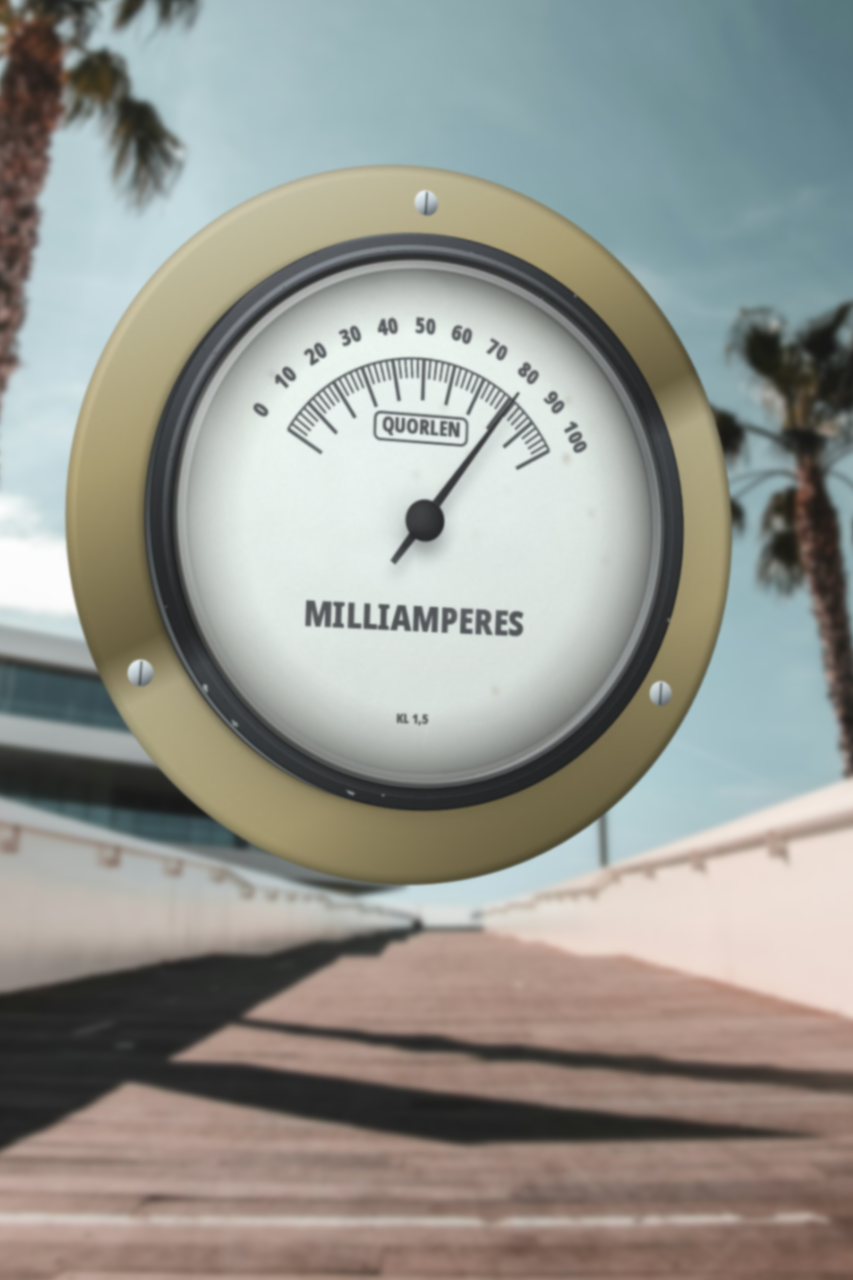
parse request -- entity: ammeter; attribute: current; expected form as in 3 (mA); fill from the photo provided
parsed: 80 (mA)
